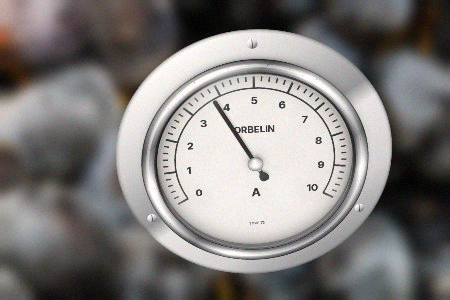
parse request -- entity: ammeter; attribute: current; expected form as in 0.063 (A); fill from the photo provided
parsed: 3.8 (A)
